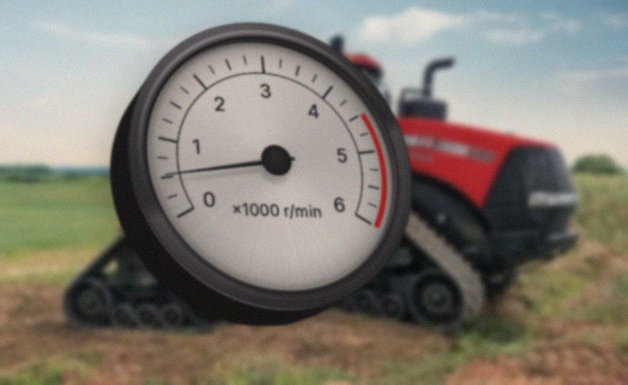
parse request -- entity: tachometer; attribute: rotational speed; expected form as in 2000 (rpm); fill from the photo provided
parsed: 500 (rpm)
